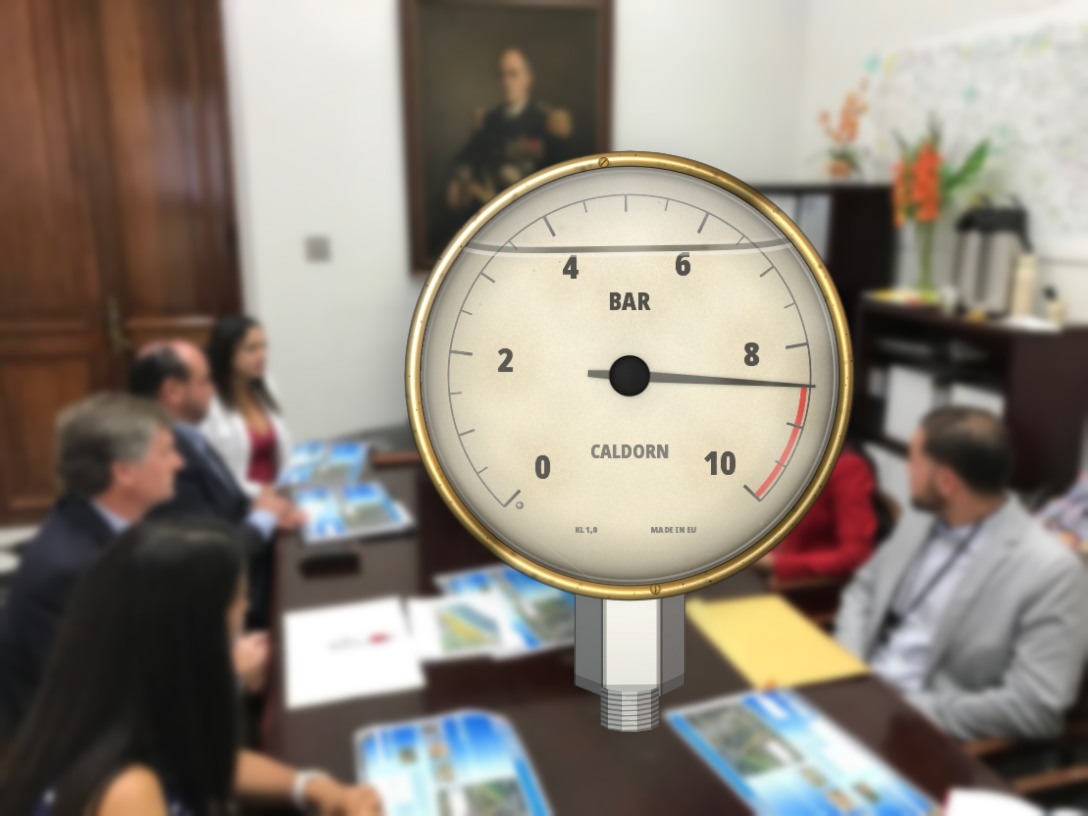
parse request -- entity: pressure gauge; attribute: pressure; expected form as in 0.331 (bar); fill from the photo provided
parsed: 8.5 (bar)
